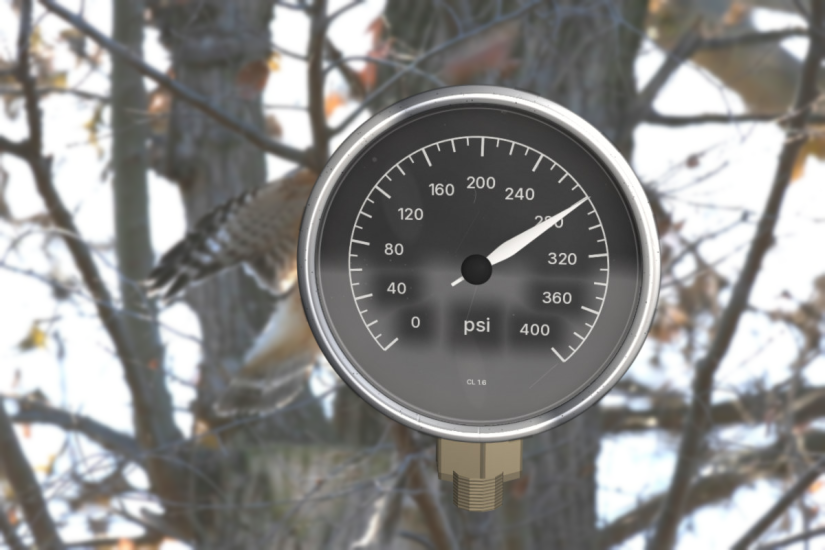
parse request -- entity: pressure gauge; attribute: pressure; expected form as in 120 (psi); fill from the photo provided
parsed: 280 (psi)
